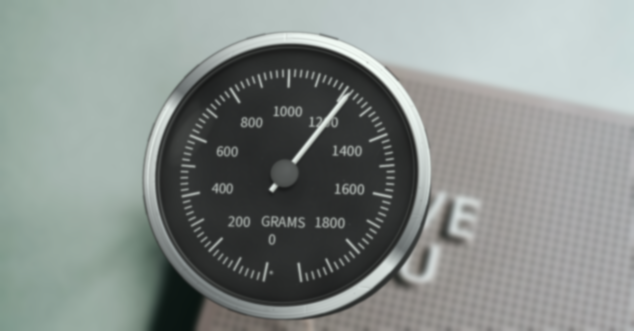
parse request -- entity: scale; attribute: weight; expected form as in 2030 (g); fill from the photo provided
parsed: 1220 (g)
